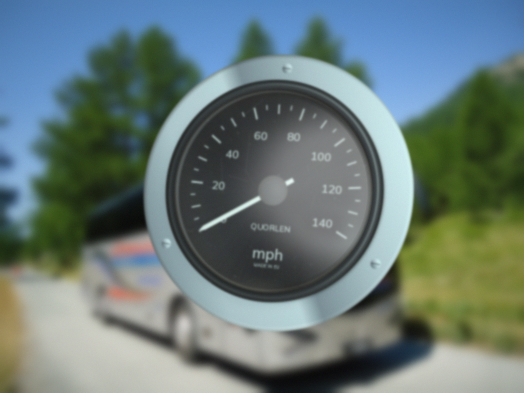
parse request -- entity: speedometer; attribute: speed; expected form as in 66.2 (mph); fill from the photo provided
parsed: 0 (mph)
